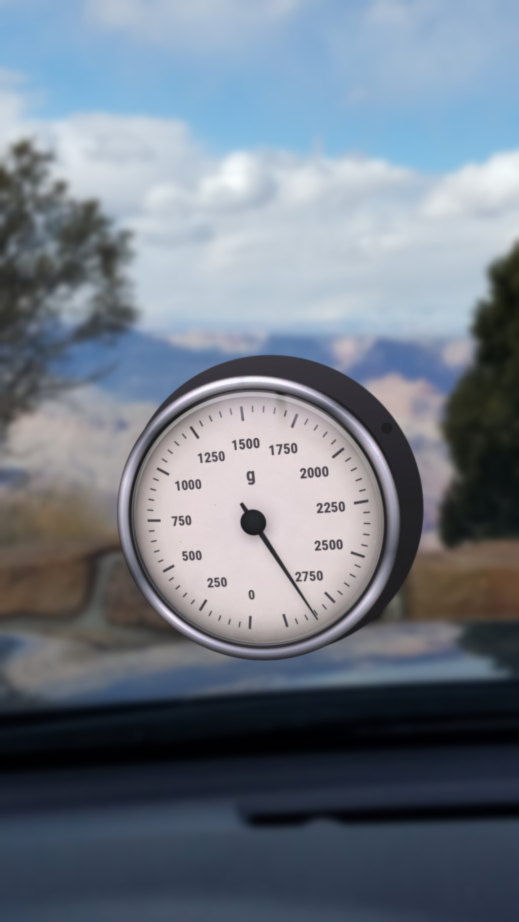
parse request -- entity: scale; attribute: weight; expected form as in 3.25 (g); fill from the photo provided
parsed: 2850 (g)
